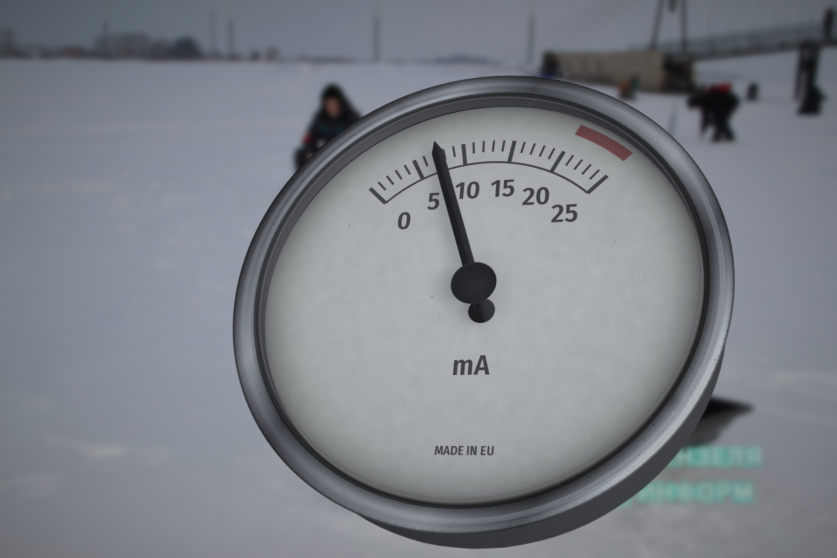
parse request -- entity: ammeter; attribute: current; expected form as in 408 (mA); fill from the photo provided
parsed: 7.5 (mA)
